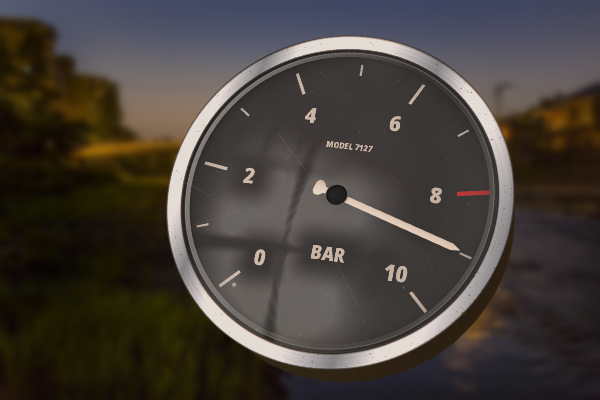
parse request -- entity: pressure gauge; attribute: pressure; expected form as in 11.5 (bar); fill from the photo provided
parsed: 9 (bar)
